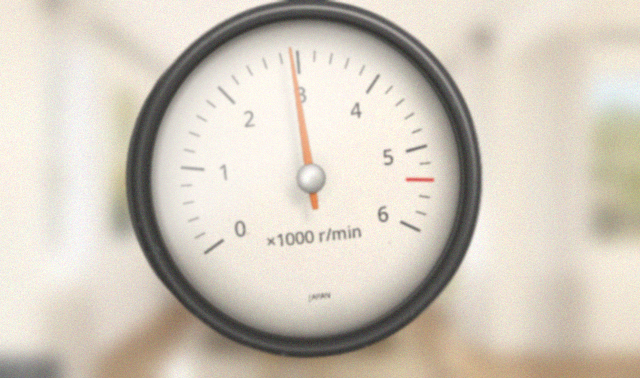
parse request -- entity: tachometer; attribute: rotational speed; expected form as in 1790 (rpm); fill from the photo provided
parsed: 2900 (rpm)
